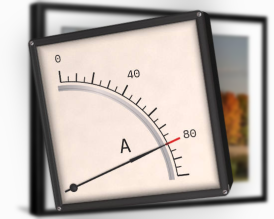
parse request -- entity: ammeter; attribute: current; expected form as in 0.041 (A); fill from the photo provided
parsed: 80 (A)
